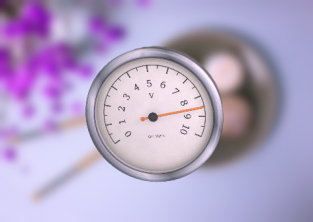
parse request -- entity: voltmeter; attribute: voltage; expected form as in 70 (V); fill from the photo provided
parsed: 8.5 (V)
